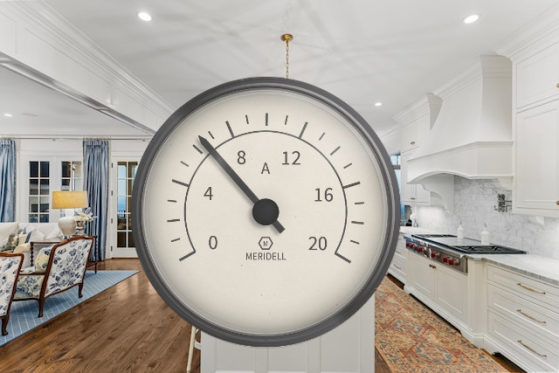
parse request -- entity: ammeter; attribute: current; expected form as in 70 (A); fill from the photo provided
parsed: 6.5 (A)
